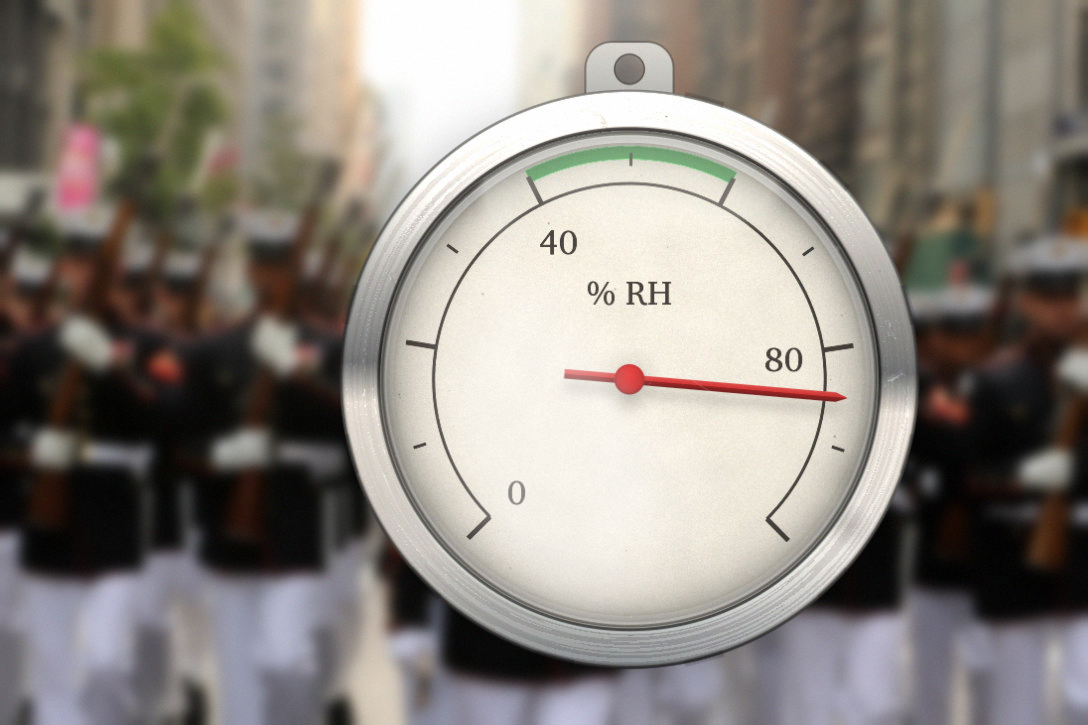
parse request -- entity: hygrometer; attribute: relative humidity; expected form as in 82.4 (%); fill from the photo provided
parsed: 85 (%)
